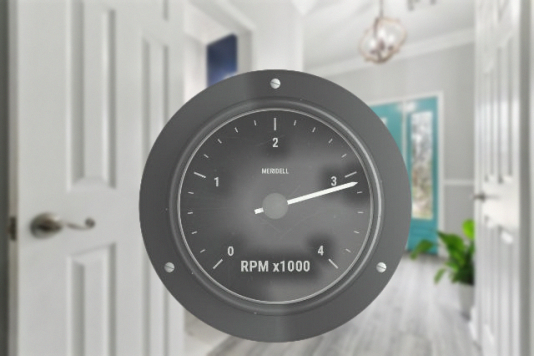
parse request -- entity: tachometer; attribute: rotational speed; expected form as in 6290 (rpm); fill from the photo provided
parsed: 3100 (rpm)
